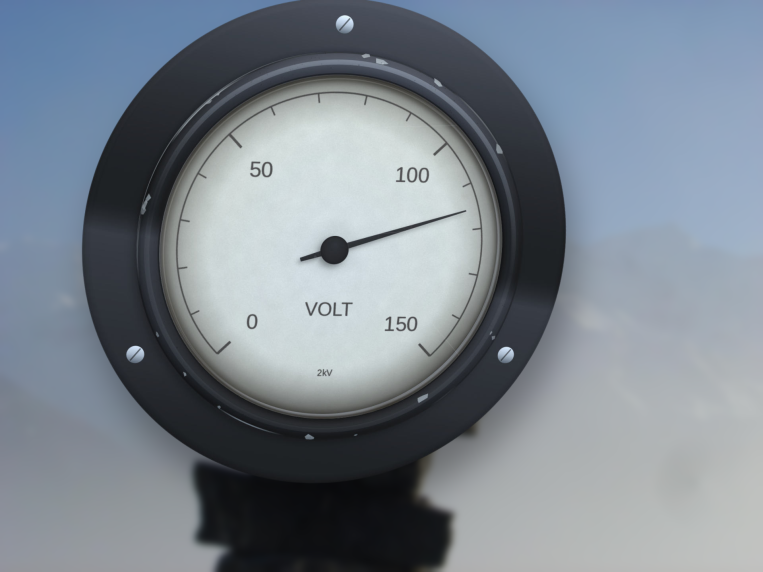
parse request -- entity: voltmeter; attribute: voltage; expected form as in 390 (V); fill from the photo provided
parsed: 115 (V)
